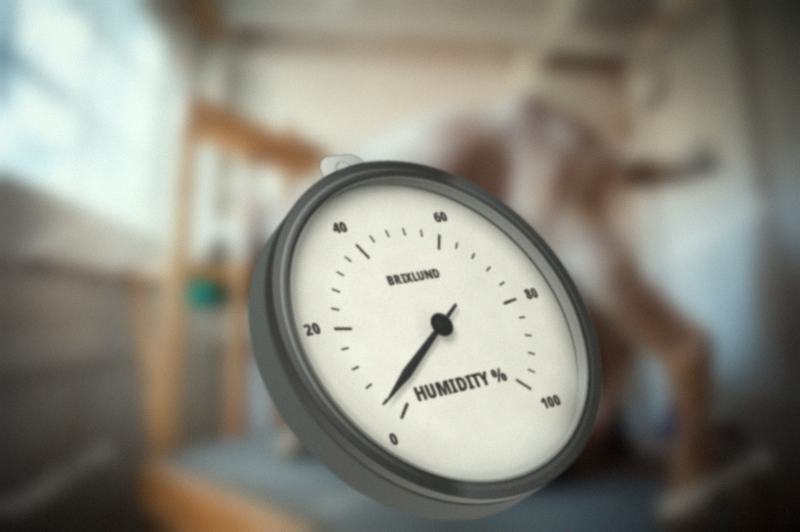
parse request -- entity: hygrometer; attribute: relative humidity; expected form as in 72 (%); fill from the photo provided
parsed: 4 (%)
